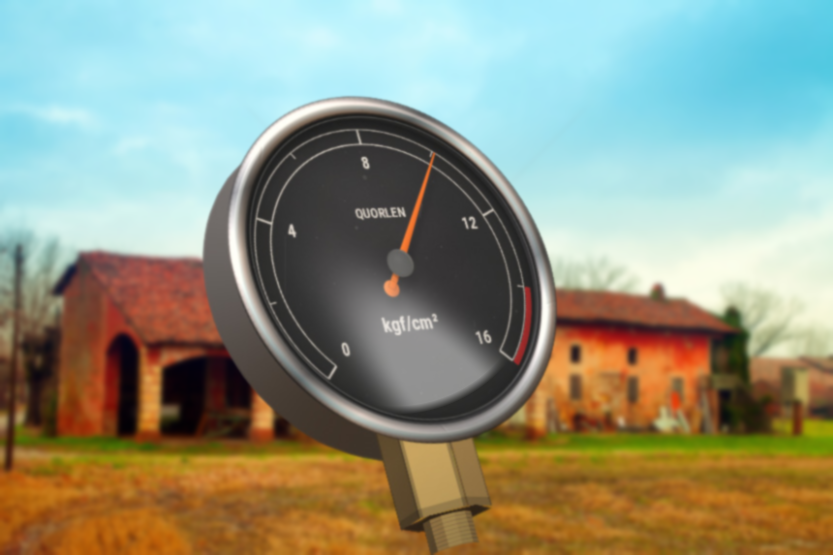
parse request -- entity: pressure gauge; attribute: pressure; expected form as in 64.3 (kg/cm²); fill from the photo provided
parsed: 10 (kg/cm²)
